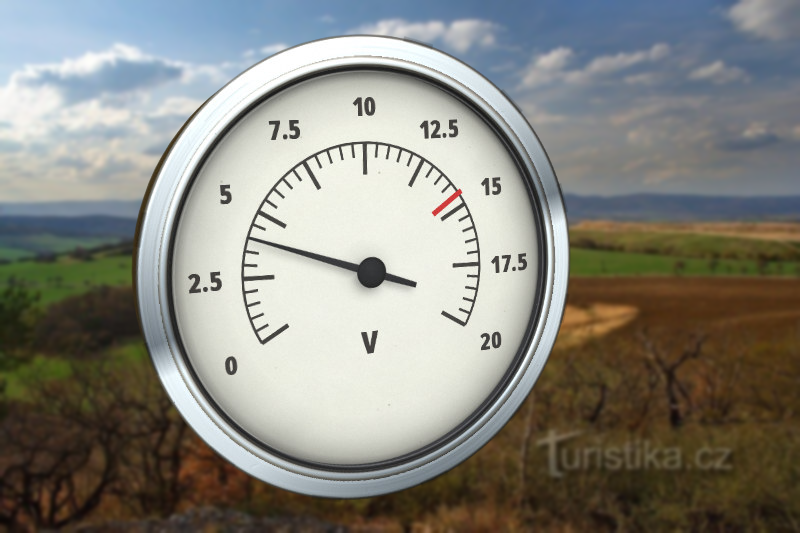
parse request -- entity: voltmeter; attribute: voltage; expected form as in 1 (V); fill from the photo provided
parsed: 4 (V)
